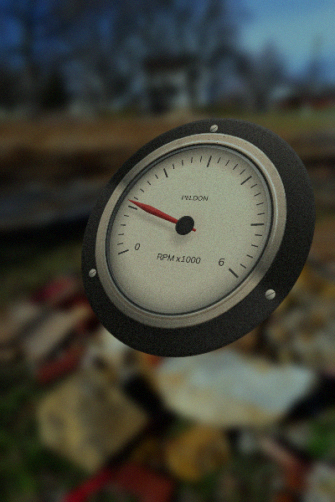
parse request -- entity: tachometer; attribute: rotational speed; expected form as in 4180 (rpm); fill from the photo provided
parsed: 1100 (rpm)
